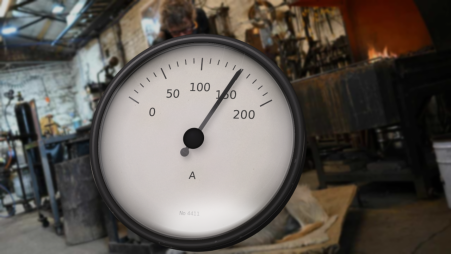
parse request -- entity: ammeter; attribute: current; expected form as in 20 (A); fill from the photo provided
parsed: 150 (A)
